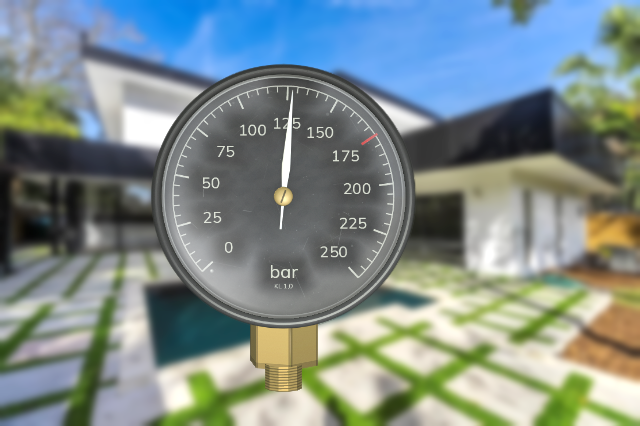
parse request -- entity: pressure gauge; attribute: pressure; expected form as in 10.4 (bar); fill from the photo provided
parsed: 127.5 (bar)
